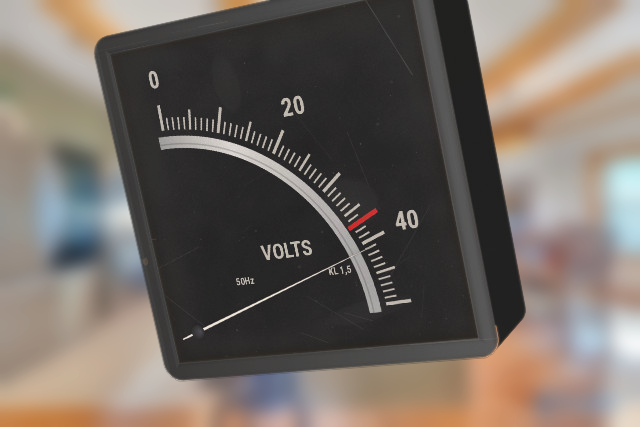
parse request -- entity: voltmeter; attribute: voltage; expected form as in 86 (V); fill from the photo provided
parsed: 41 (V)
